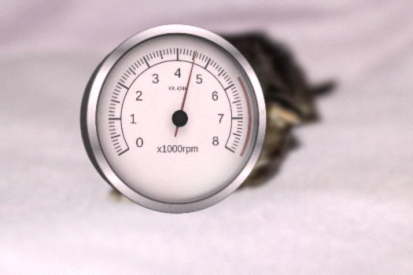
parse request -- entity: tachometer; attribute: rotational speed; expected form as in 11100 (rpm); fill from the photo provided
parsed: 4500 (rpm)
